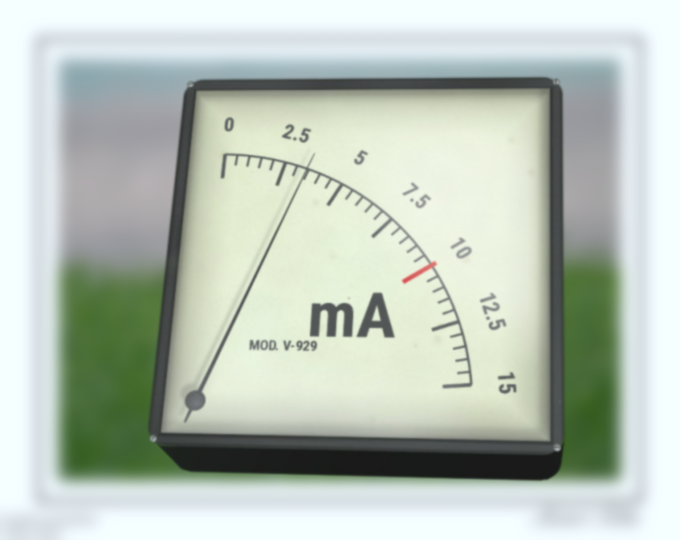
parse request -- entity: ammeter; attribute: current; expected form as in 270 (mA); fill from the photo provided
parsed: 3.5 (mA)
